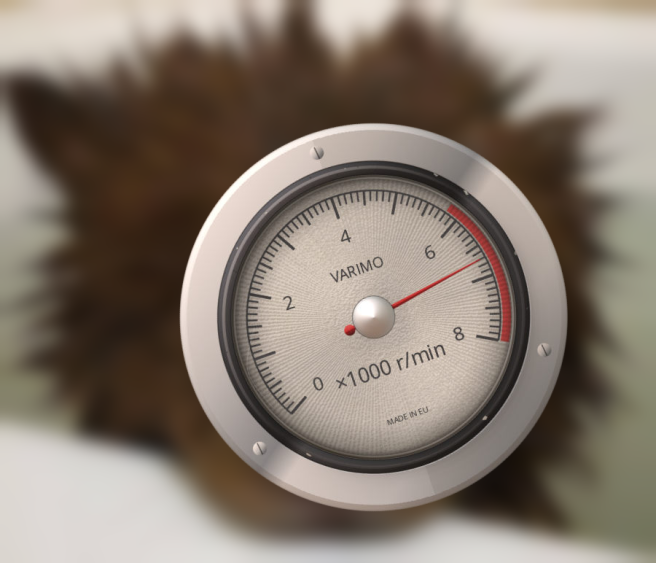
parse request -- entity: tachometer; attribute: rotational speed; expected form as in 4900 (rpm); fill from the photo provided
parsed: 6700 (rpm)
